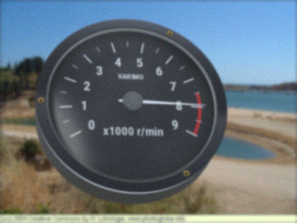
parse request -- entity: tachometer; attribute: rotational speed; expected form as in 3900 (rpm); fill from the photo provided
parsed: 8000 (rpm)
